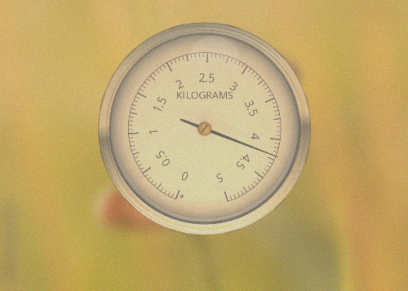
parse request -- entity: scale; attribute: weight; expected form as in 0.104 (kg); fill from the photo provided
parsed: 4.2 (kg)
